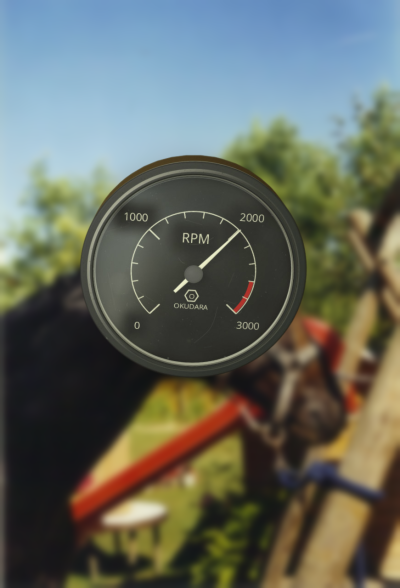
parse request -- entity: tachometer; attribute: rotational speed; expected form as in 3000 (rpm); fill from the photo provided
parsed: 2000 (rpm)
